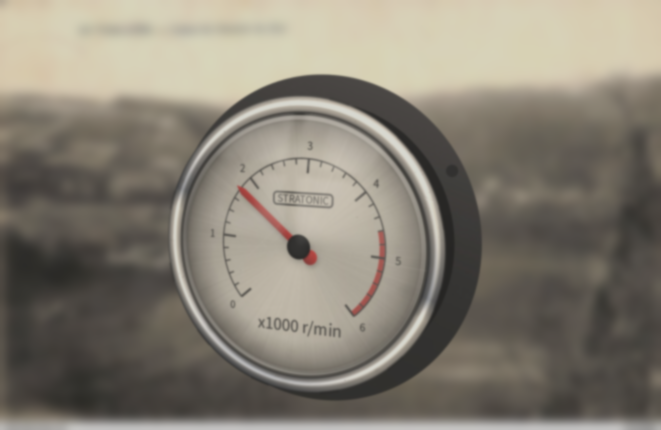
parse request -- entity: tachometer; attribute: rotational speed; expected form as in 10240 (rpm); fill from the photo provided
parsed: 1800 (rpm)
